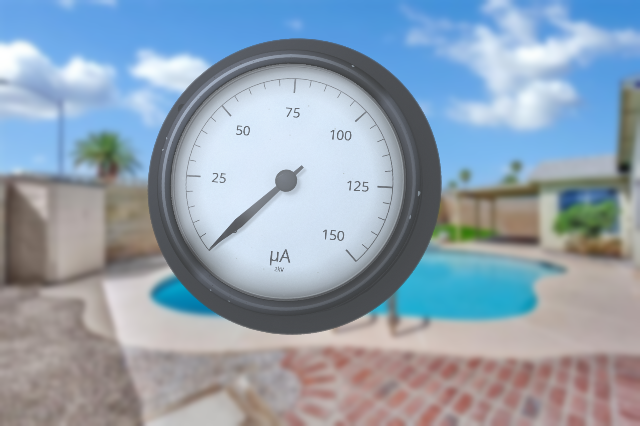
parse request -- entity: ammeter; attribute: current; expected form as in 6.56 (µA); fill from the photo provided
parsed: 0 (µA)
